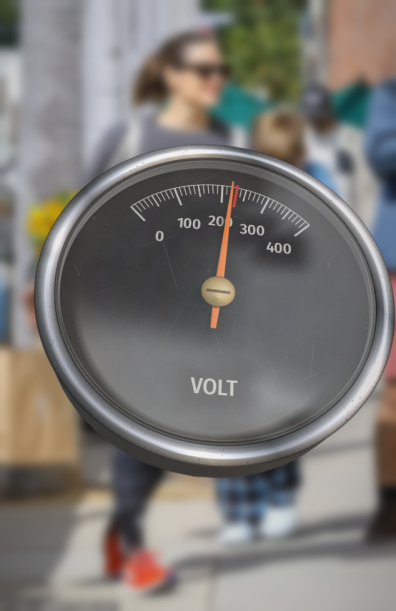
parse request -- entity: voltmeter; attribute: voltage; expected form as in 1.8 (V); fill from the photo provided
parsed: 220 (V)
